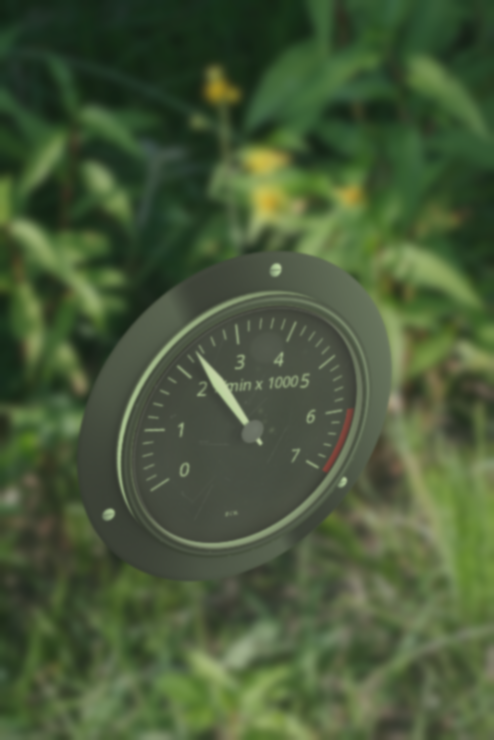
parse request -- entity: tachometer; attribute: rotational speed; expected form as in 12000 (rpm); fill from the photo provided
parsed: 2300 (rpm)
